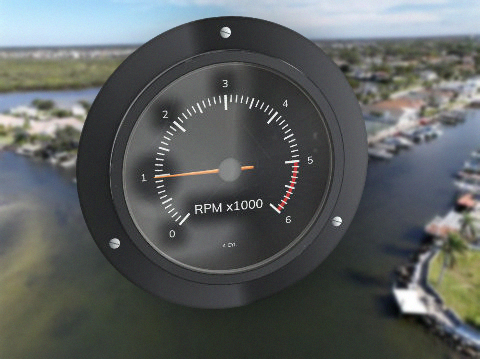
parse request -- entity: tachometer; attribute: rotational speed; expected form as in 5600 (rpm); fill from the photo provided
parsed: 1000 (rpm)
